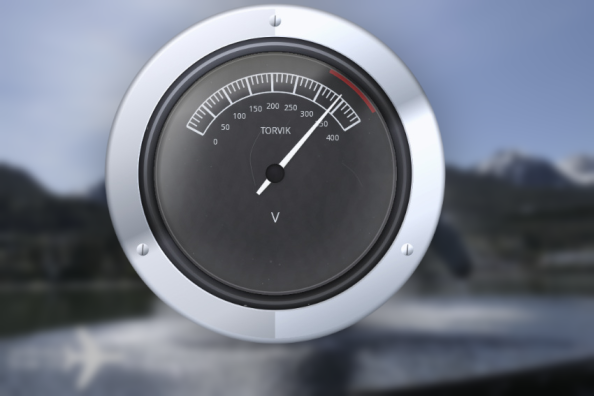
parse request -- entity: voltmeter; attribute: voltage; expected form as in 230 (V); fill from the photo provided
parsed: 340 (V)
